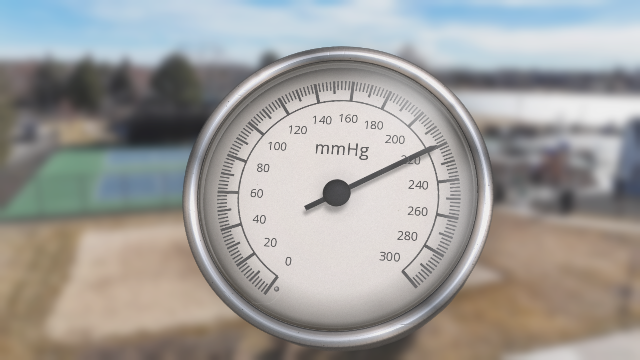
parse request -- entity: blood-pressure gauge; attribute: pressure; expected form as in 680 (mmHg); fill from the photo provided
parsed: 220 (mmHg)
